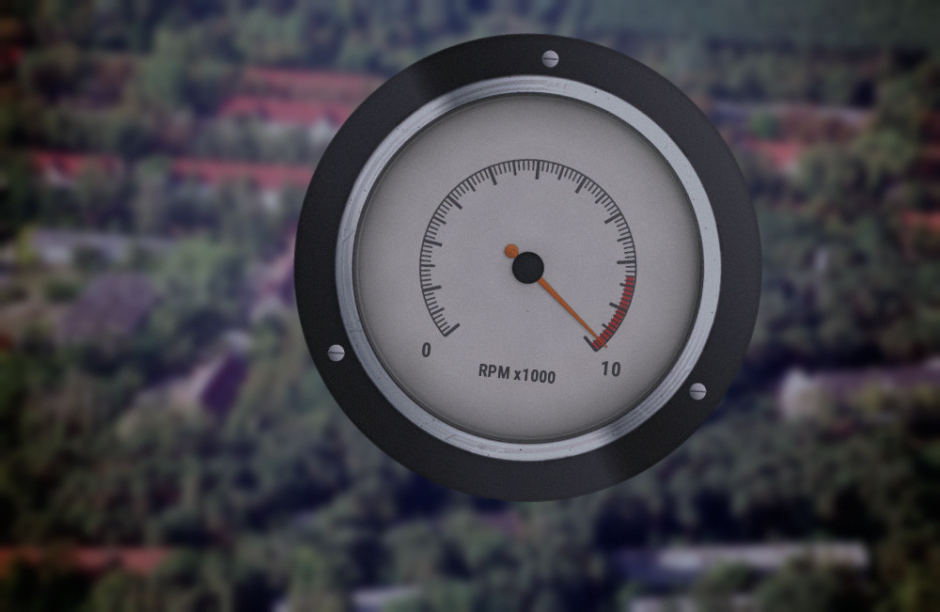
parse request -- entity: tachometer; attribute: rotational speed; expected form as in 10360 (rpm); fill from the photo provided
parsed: 9800 (rpm)
